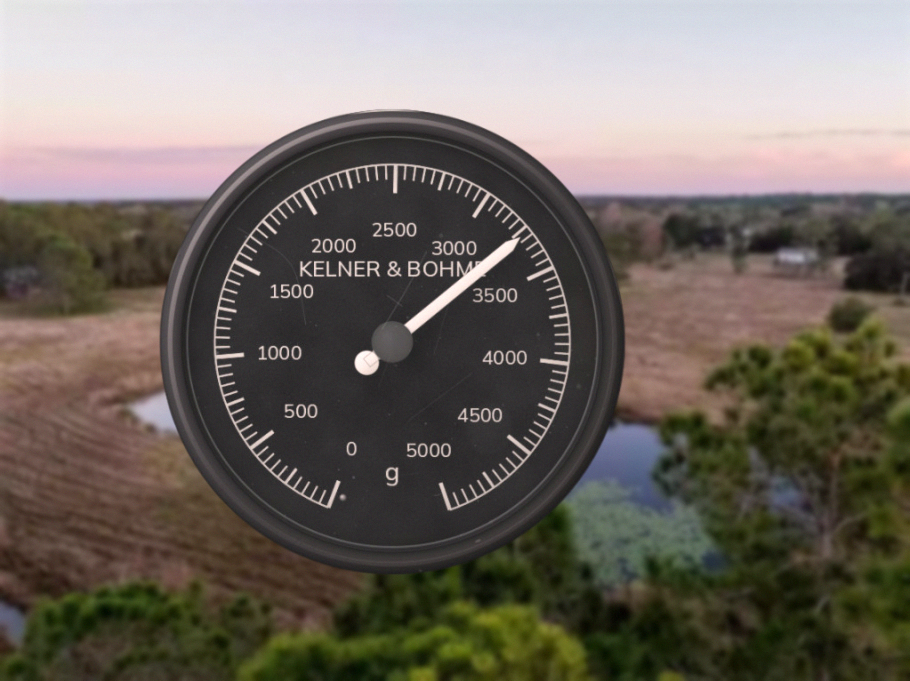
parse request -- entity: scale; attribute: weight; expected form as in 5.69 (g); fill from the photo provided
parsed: 3275 (g)
